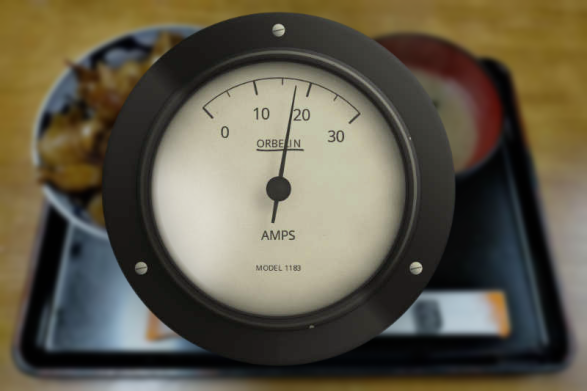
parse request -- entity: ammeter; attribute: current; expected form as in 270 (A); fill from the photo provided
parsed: 17.5 (A)
